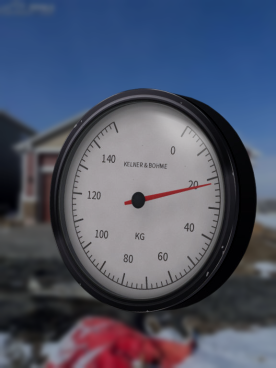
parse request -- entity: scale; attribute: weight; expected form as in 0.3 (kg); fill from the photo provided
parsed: 22 (kg)
